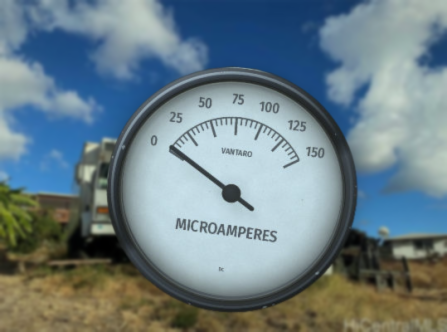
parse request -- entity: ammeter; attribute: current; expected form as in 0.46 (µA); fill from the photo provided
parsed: 5 (µA)
